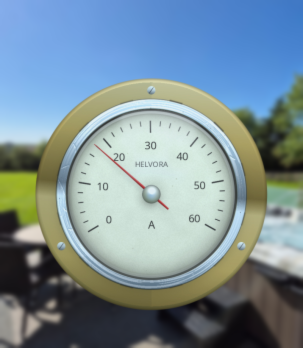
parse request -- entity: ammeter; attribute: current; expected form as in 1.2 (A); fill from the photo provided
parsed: 18 (A)
